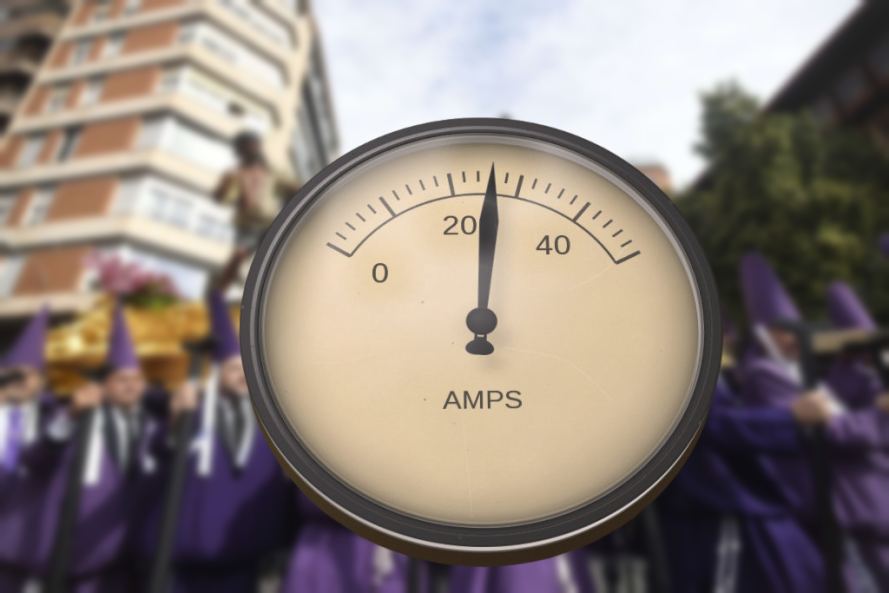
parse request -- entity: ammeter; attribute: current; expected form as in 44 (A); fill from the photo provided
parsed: 26 (A)
